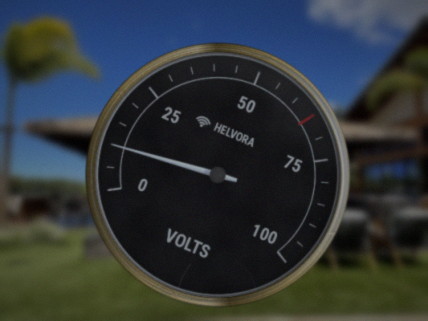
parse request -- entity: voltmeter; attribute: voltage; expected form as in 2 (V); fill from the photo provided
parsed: 10 (V)
